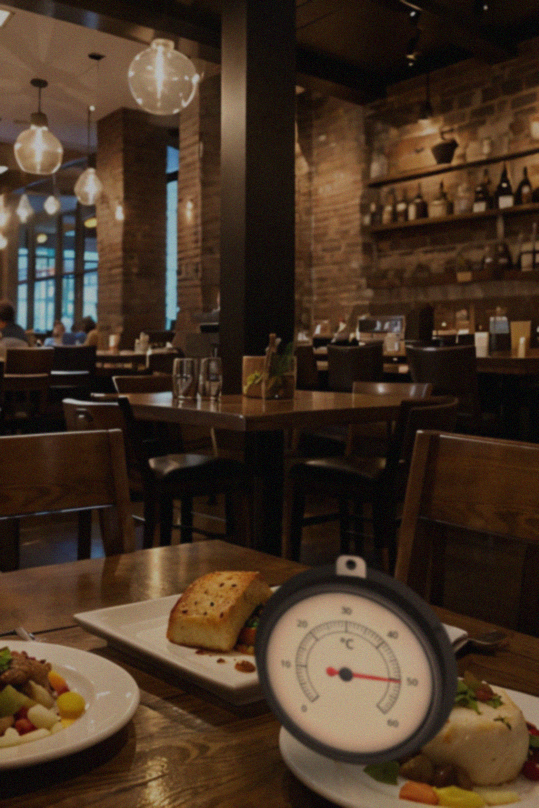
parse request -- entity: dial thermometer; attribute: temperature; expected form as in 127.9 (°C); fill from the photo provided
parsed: 50 (°C)
